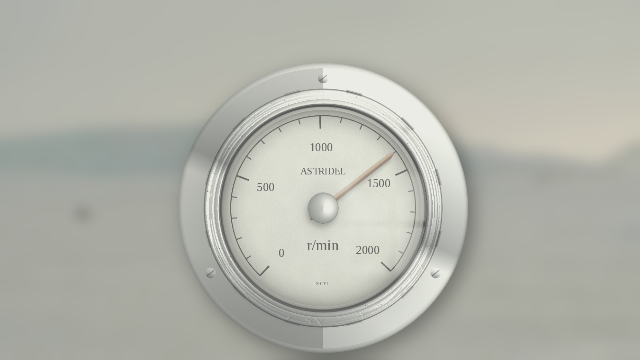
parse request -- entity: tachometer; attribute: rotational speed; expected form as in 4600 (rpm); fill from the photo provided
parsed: 1400 (rpm)
